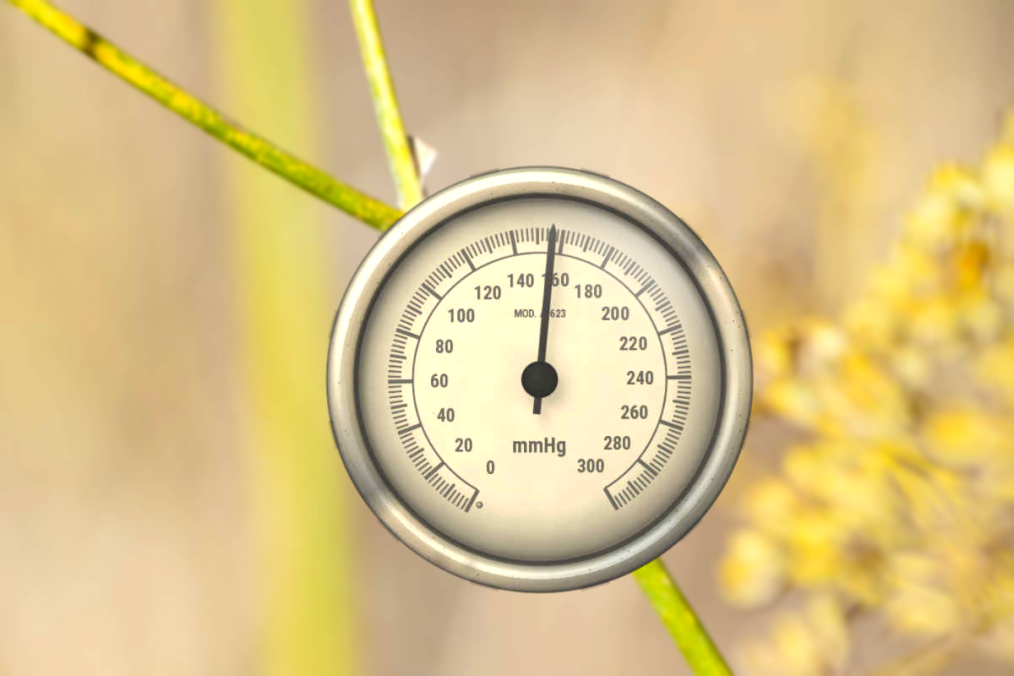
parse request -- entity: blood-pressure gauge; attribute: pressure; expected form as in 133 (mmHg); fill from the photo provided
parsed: 156 (mmHg)
